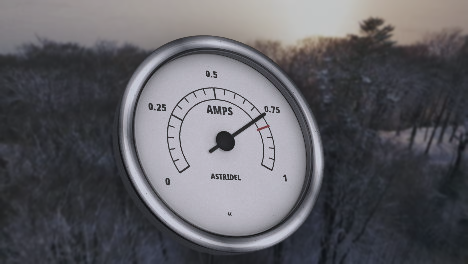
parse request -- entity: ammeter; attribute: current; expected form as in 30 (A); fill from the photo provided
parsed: 0.75 (A)
